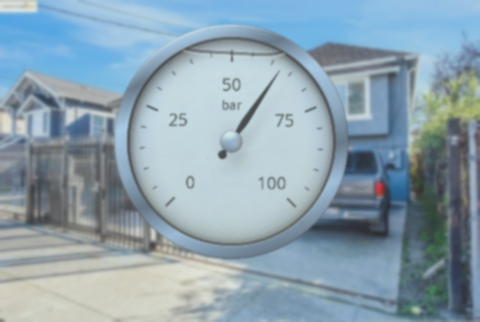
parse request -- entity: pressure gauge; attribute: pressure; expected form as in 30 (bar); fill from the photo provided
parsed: 62.5 (bar)
